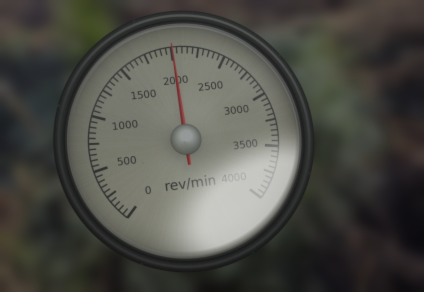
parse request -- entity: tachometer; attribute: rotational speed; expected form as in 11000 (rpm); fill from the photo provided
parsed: 2000 (rpm)
